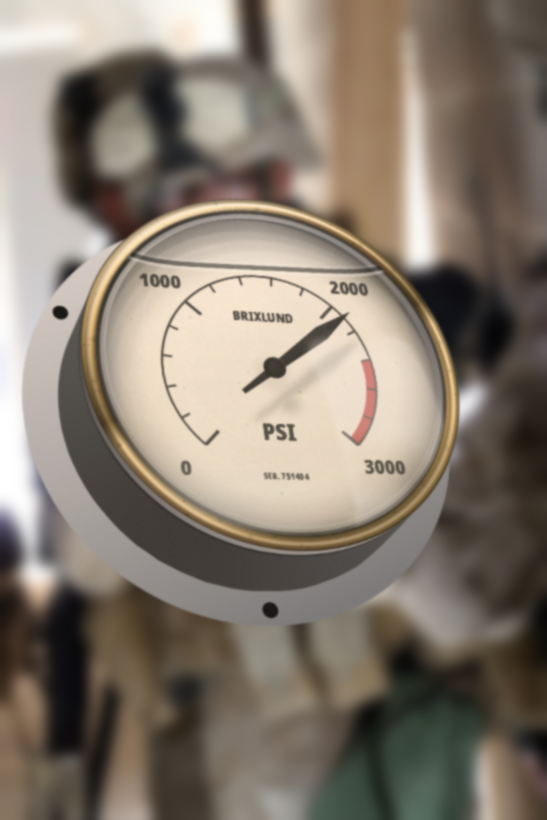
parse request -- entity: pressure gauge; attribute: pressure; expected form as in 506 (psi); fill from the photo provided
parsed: 2100 (psi)
